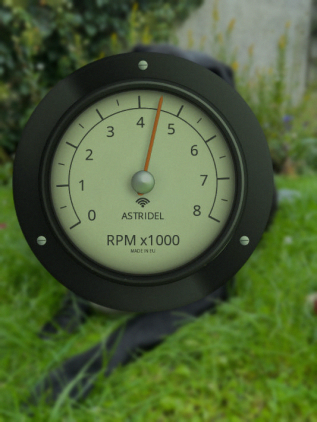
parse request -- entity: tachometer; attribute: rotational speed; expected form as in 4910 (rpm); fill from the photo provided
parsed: 4500 (rpm)
